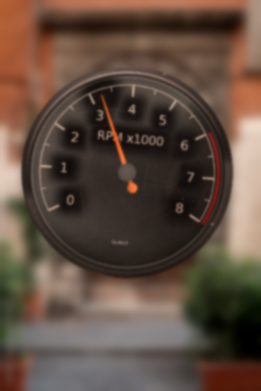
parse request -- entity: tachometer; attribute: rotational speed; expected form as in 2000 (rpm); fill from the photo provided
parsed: 3250 (rpm)
